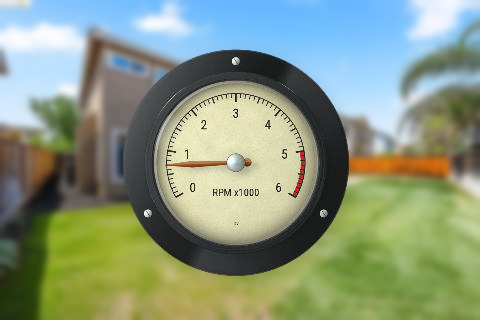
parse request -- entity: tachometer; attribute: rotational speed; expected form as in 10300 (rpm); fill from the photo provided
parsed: 700 (rpm)
